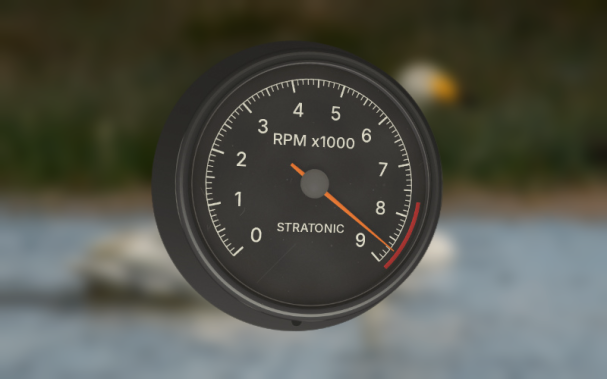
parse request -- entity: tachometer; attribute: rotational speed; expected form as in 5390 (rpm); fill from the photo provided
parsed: 8700 (rpm)
